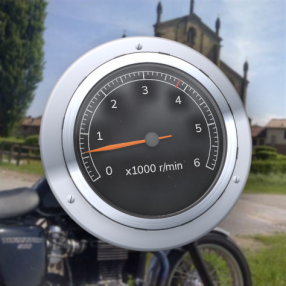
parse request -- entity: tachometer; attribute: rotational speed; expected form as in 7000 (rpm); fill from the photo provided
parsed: 600 (rpm)
